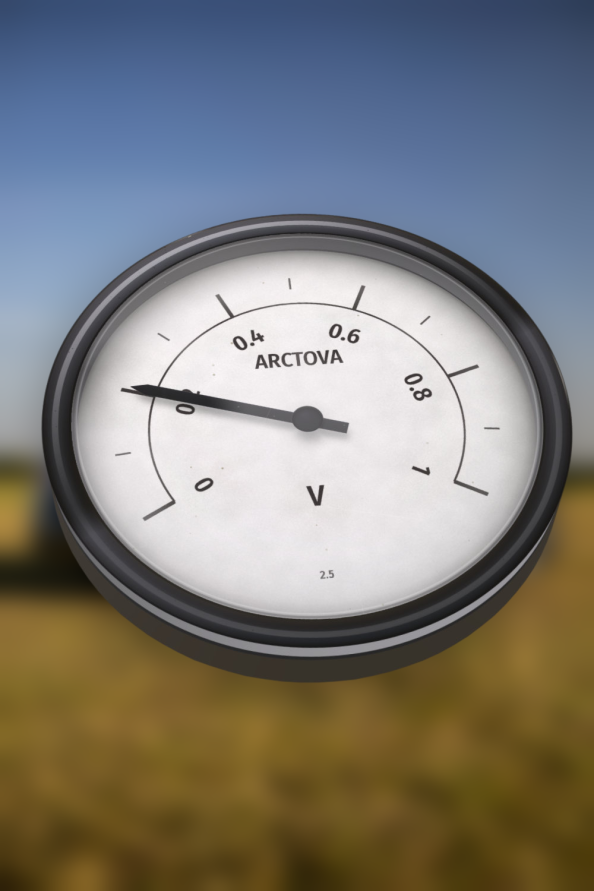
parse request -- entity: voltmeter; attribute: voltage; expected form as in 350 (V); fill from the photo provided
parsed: 0.2 (V)
